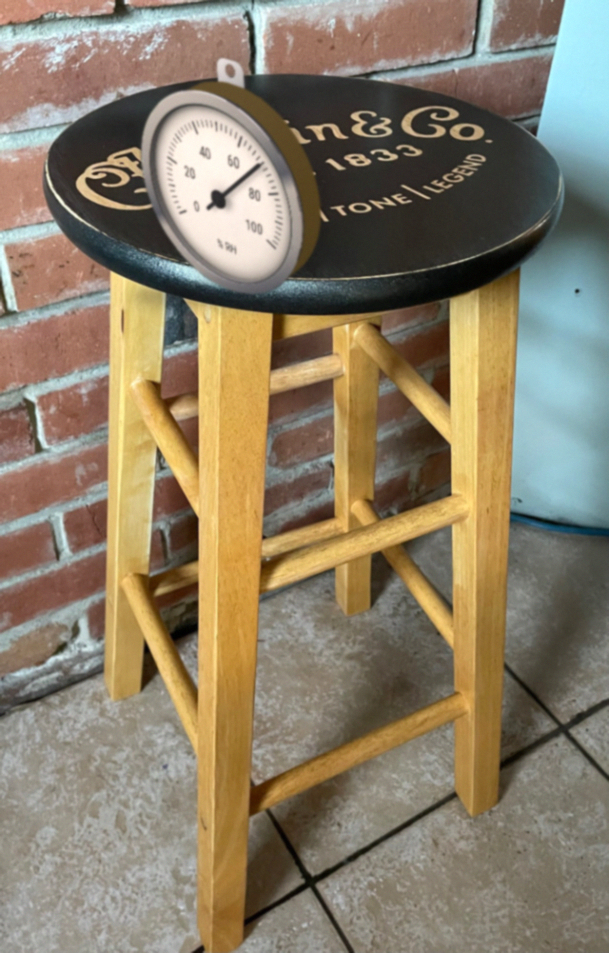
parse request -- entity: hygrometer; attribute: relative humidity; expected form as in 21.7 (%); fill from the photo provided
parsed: 70 (%)
